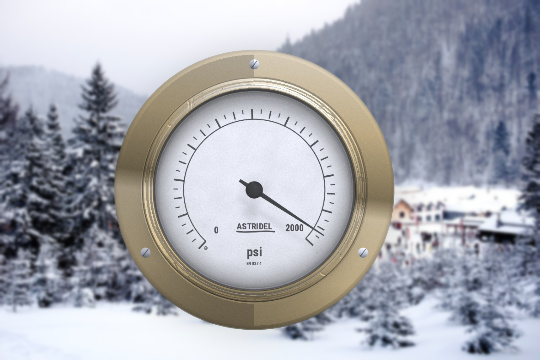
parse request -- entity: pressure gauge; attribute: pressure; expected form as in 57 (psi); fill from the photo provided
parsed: 1925 (psi)
